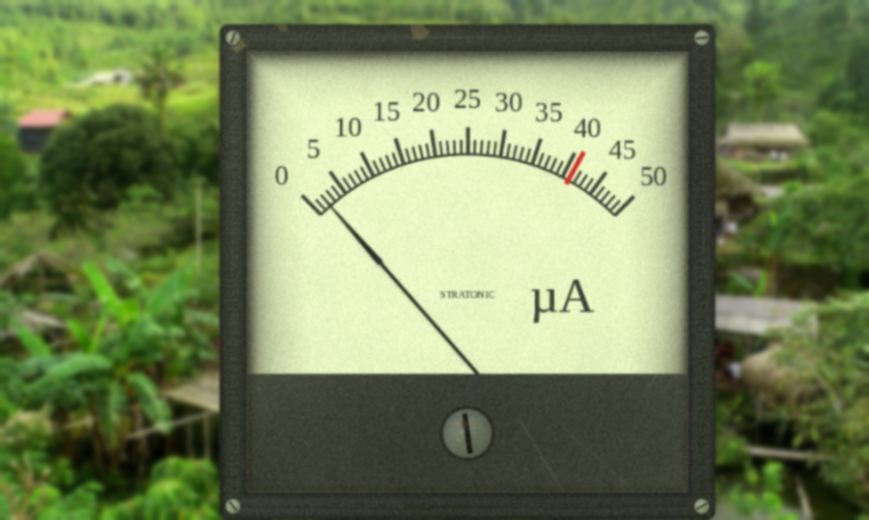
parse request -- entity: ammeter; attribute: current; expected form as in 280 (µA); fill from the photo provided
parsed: 2 (µA)
